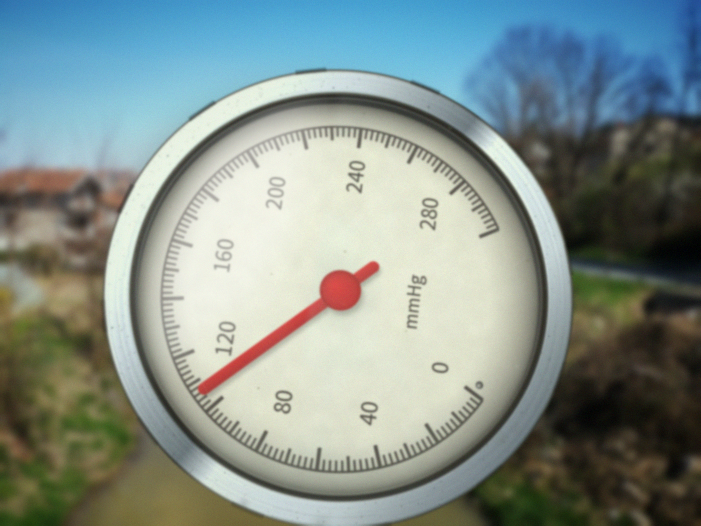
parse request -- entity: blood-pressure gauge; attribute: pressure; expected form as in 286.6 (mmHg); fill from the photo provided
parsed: 106 (mmHg)
